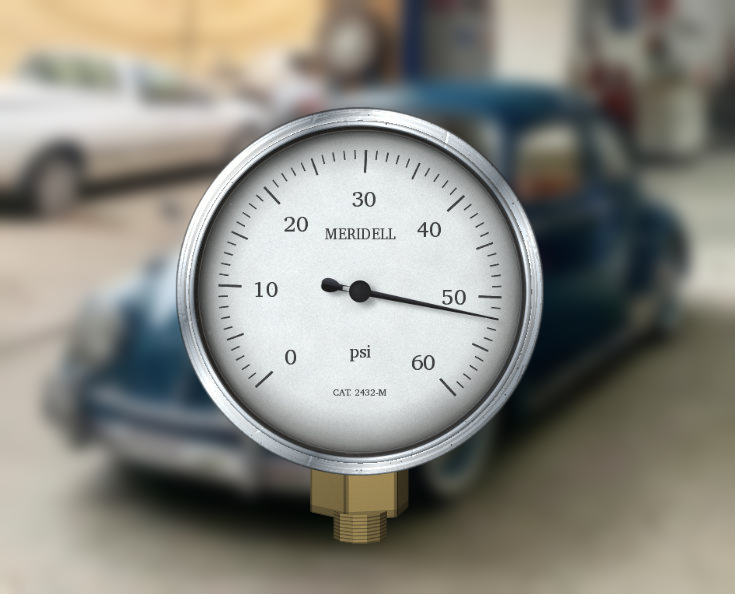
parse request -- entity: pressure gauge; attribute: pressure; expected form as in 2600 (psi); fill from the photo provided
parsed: 52 (psi)
